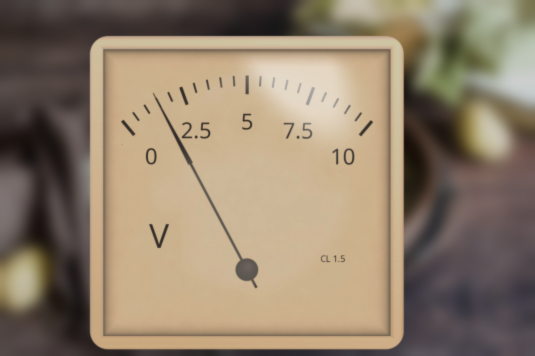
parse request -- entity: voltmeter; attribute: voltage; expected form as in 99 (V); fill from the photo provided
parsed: 1.5 (V)
